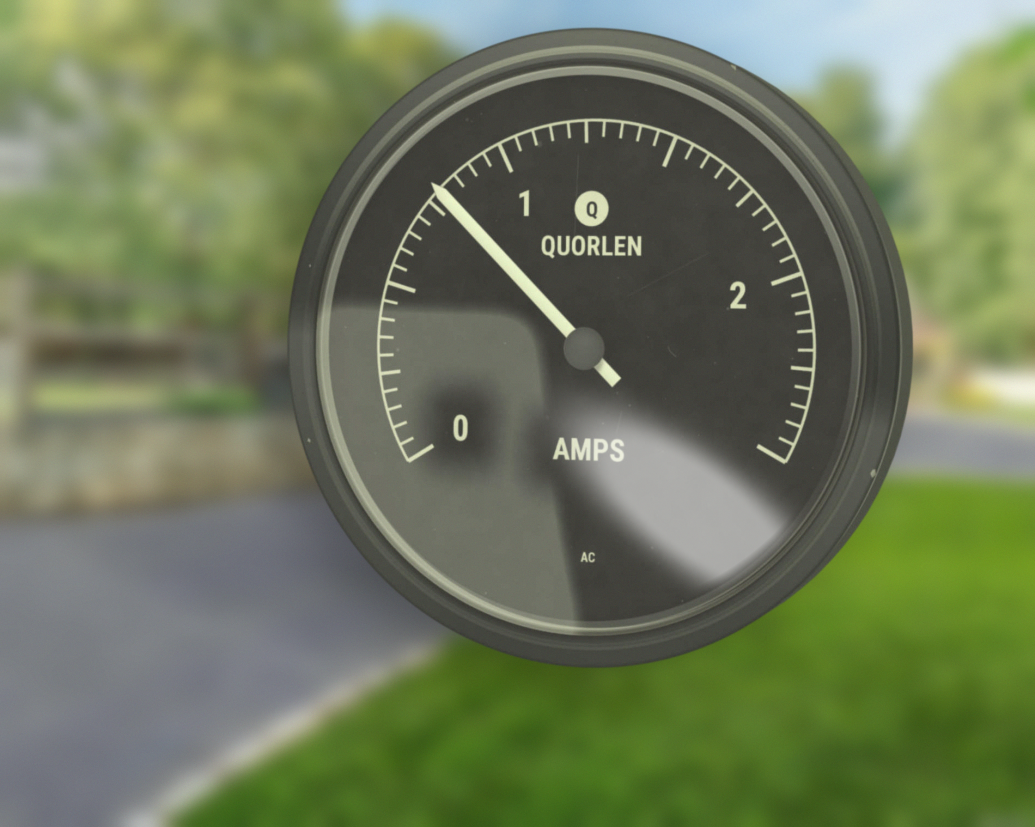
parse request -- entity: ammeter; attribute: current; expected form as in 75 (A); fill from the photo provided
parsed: 0.8 (A)
